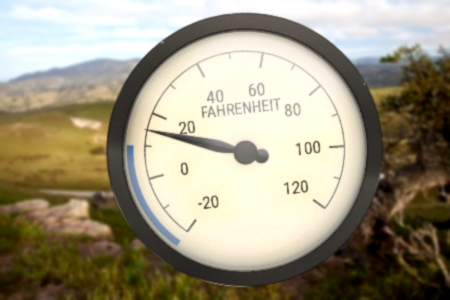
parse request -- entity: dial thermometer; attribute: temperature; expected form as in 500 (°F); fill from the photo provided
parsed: 15 (°F)
